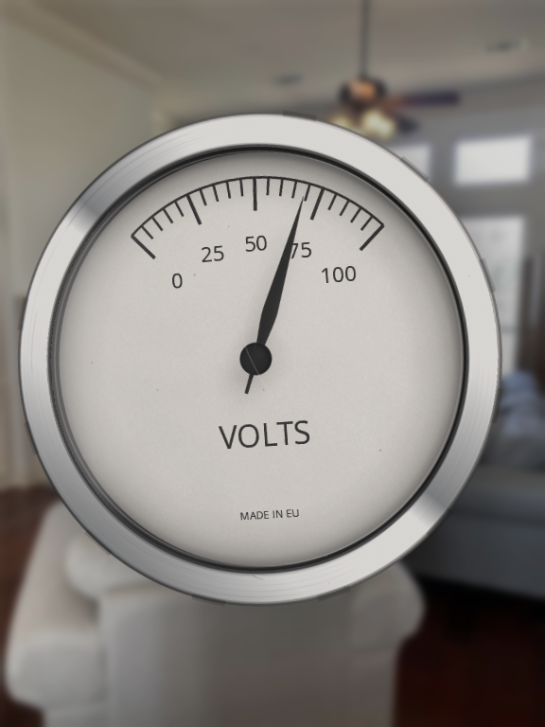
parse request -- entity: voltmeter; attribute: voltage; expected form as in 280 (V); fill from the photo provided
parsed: 70 (V)
